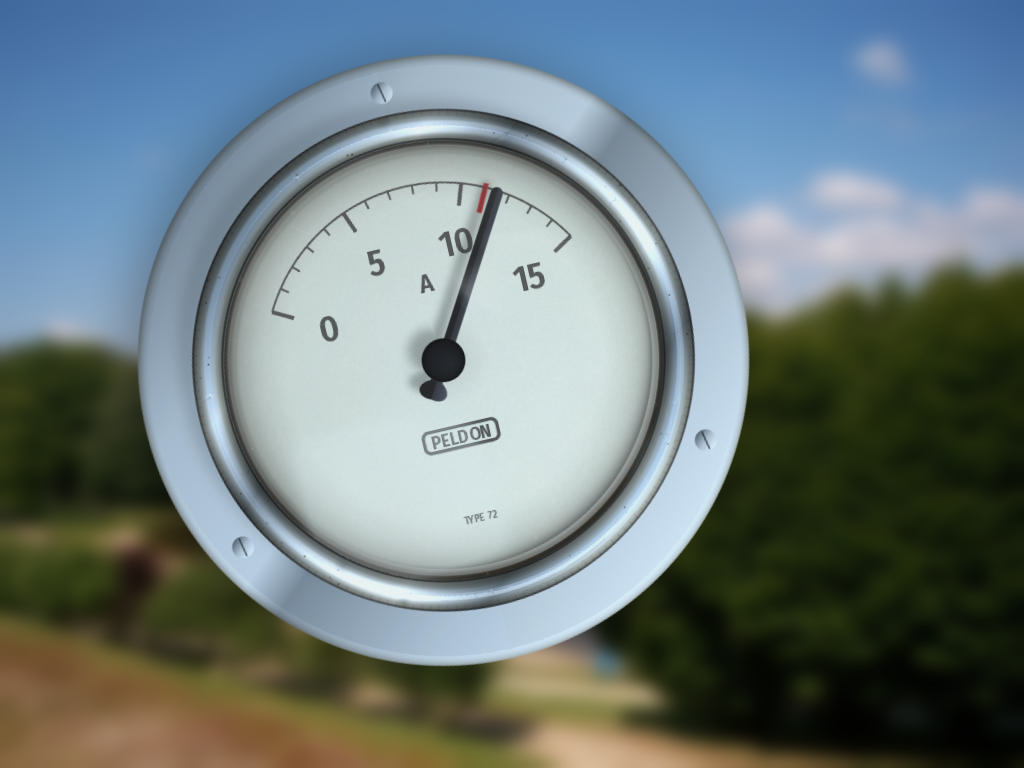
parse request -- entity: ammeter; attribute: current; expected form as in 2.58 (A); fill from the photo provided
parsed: 11.5 (A)
